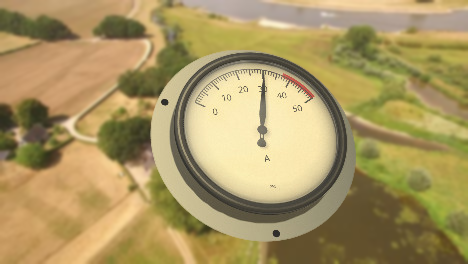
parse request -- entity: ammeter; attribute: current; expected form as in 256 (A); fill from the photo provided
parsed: 30 (A)
